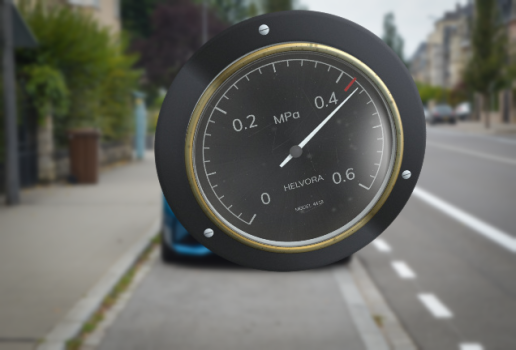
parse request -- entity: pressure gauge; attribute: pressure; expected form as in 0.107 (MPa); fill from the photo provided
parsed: 0.43 (MPa)
